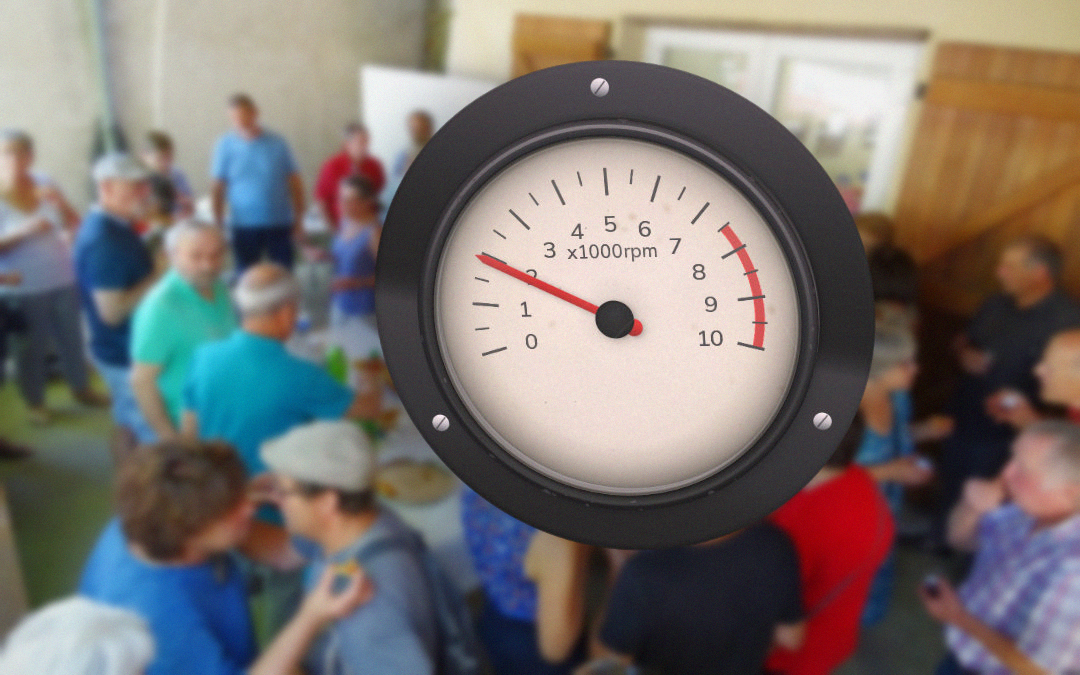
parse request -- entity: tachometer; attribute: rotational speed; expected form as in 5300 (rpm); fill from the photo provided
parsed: 2000 (rpm)
